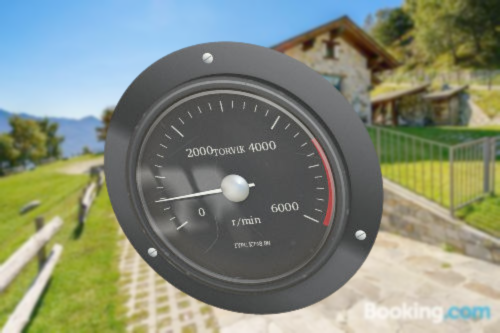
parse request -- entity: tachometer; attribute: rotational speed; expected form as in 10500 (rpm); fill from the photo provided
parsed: 600 (rpm)
